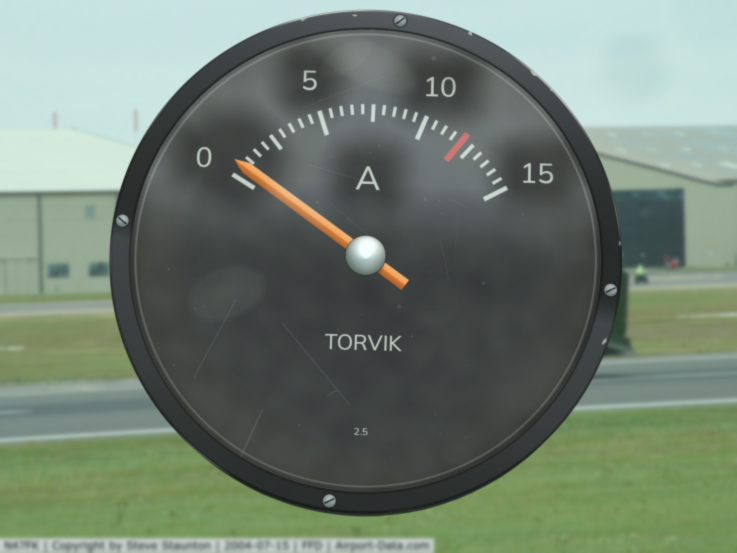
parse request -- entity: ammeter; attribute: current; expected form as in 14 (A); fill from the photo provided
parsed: 0.5 (A)
